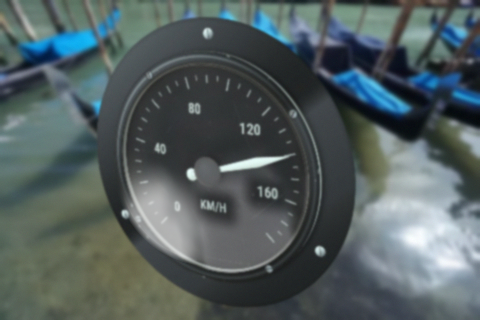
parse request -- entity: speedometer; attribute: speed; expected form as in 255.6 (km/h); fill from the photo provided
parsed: 140 (km/h)
